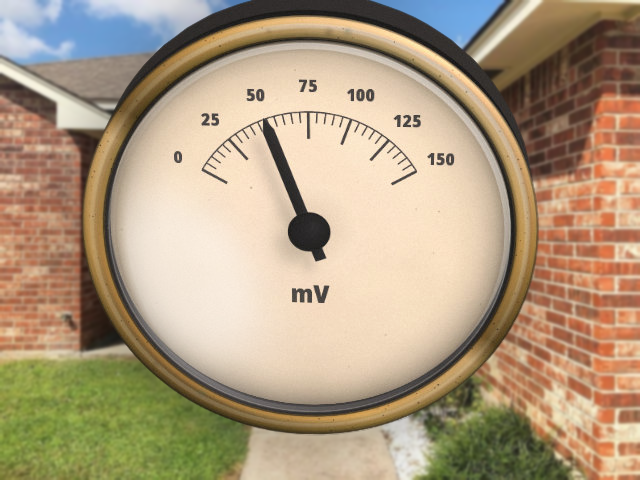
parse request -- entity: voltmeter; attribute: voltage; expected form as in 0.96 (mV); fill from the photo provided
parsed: 50 (mV)
